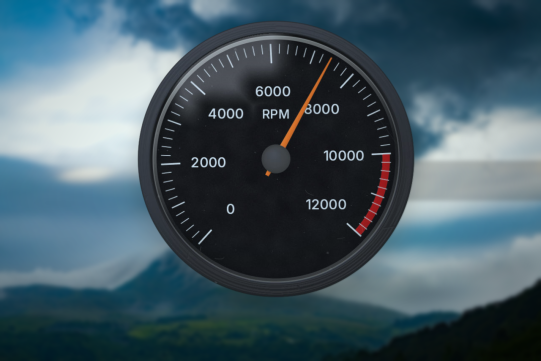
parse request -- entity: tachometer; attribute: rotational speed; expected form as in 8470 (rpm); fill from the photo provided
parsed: 7400 (rpm)
